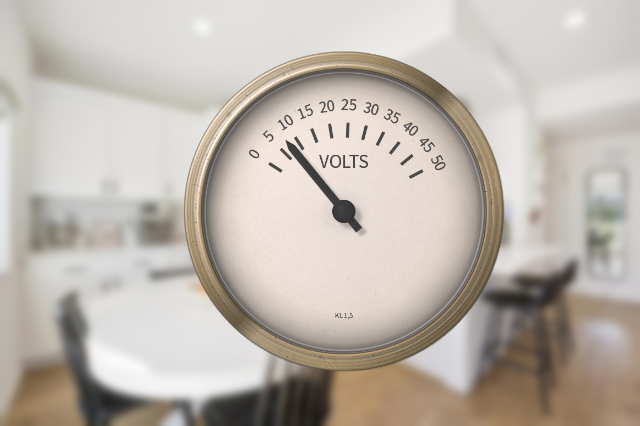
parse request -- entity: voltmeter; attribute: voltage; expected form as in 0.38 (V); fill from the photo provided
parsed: 7.5 (V)
